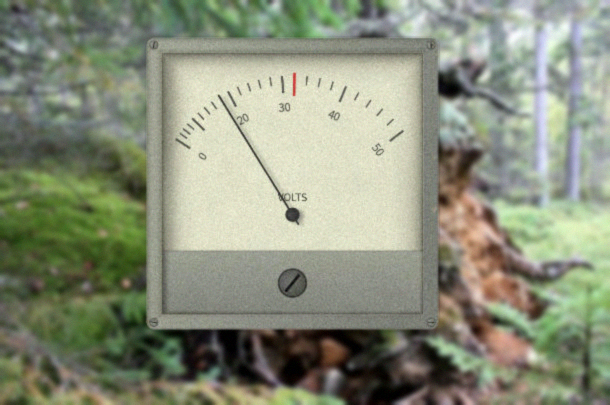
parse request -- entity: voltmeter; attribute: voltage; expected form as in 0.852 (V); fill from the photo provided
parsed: 18 (V)
